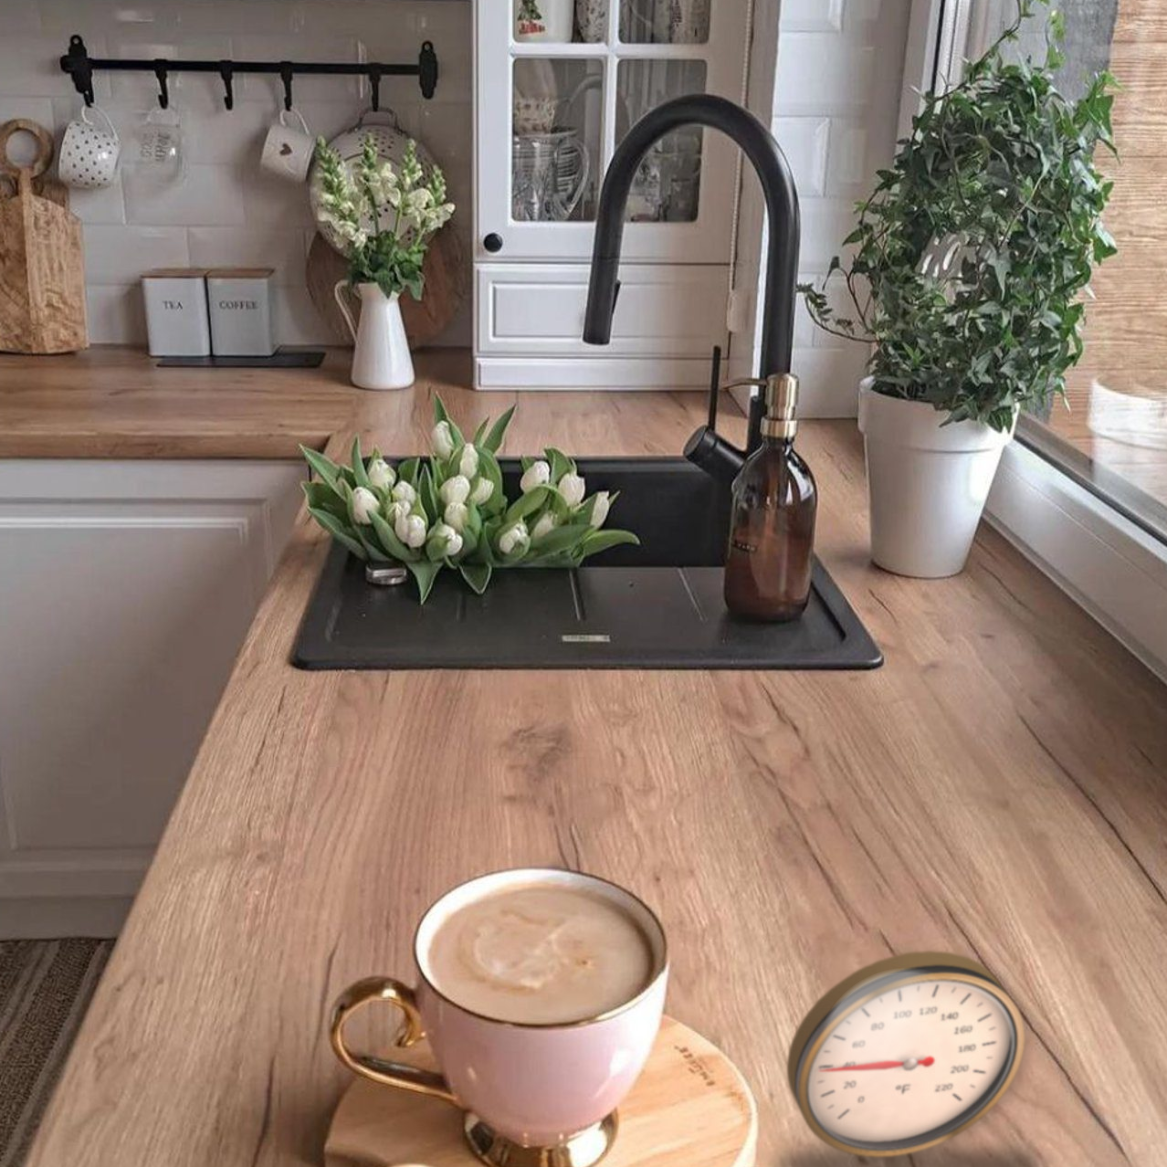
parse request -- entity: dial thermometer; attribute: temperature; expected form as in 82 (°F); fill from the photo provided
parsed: 40 (°F)
